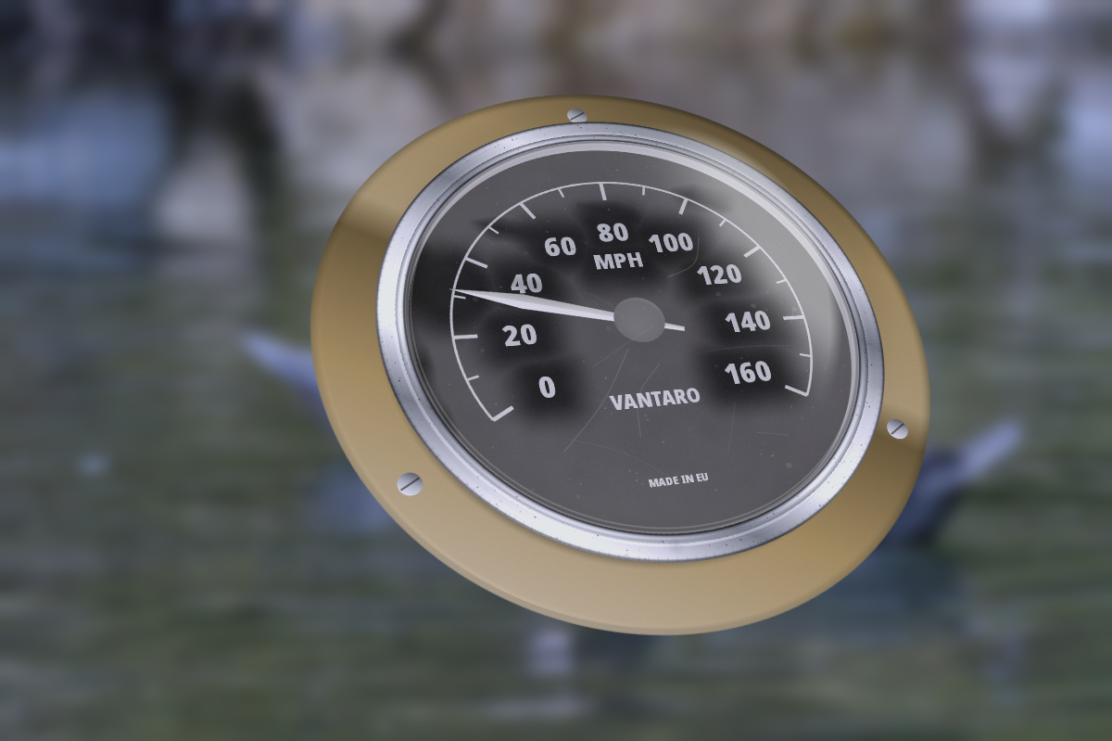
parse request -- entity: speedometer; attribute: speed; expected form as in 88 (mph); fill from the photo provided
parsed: 30 (mph)
